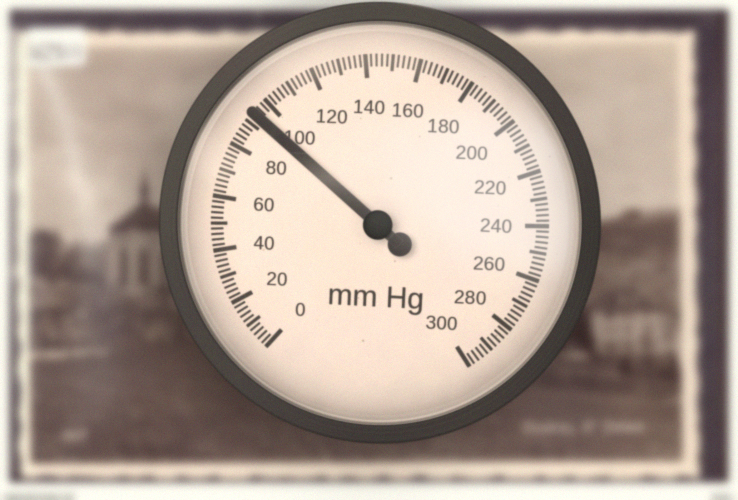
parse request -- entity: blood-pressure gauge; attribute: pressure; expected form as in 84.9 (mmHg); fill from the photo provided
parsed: 94 (mmHg)
